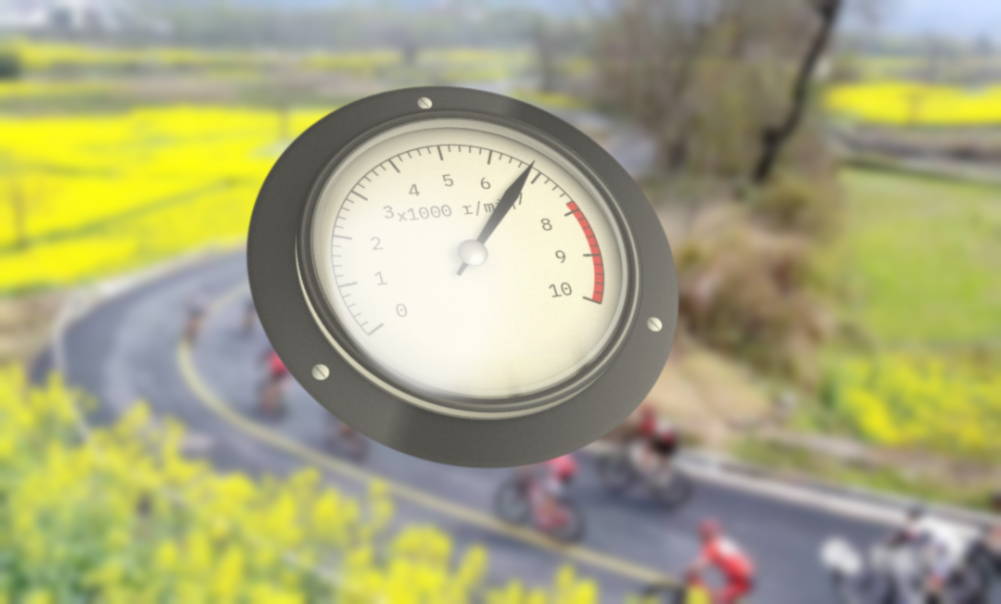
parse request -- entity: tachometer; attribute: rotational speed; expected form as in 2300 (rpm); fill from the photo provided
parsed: 6800 (rpm)
